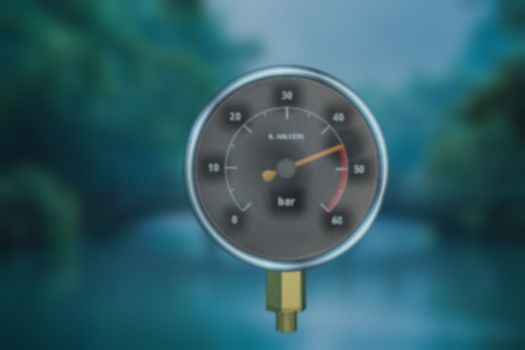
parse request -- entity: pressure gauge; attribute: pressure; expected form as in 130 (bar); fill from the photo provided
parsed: 45 (bar)
